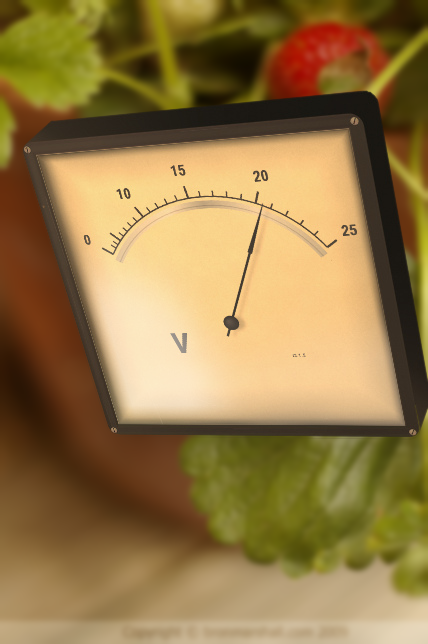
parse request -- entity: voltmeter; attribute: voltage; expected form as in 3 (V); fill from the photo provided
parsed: 20.5 (V)
